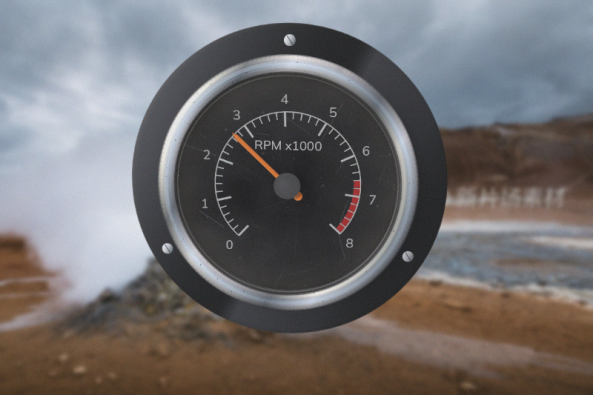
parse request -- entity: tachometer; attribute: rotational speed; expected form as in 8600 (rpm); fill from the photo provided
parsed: 2700 (rpm)
